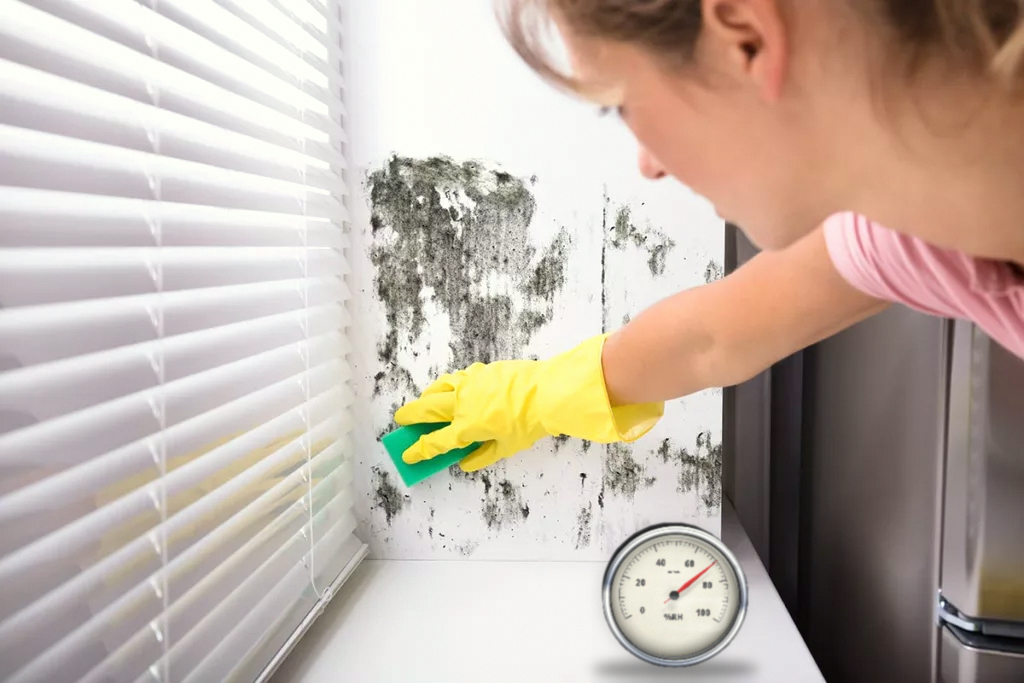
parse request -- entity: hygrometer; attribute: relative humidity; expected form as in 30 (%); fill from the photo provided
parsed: 70 (%)
